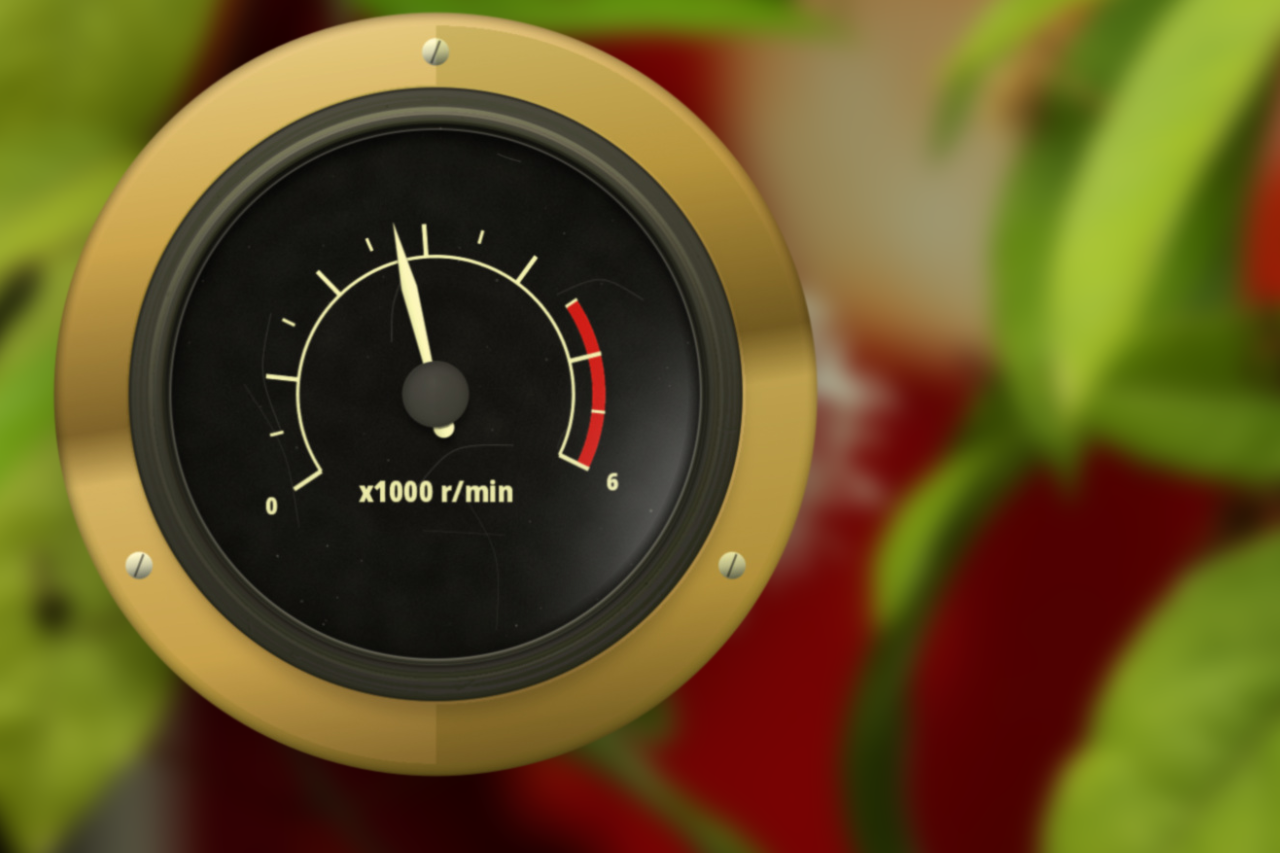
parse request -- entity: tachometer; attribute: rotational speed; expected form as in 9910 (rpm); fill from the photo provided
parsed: 2750 (rpm)
